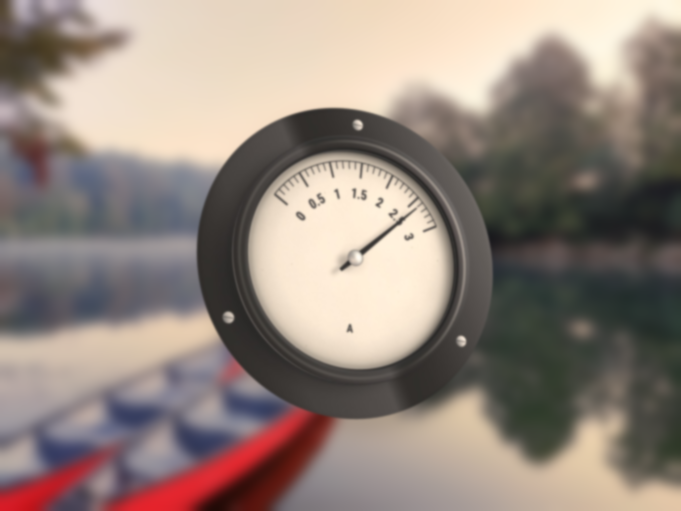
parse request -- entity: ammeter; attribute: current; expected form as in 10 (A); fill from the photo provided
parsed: 2.6 (A)
